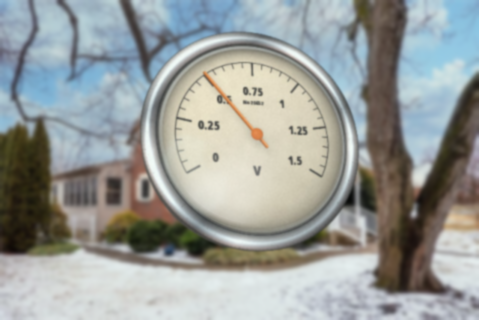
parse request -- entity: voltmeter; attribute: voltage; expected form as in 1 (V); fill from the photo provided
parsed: 0.5 (V)
